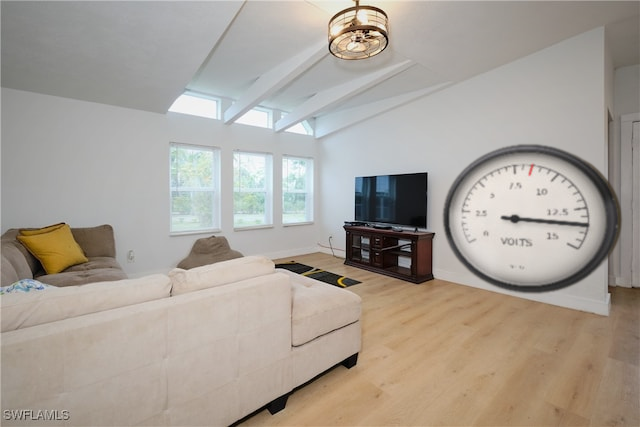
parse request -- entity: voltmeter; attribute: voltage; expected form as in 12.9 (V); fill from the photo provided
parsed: 13.5 (V)
